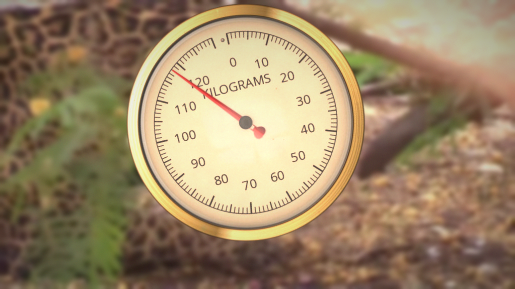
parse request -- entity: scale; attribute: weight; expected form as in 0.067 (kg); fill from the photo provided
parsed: 118 (kg)
